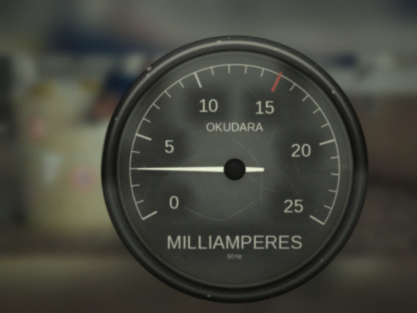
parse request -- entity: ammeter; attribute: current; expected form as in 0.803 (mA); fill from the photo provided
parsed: 3 (mA)
